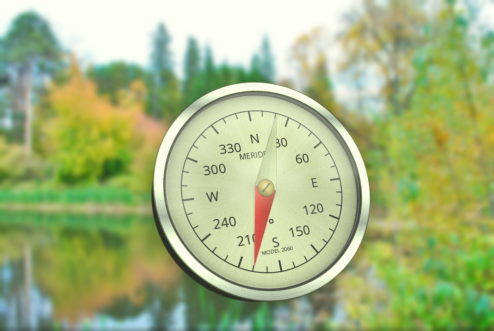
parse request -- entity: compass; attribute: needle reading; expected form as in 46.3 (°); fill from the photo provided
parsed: 200 (°)
